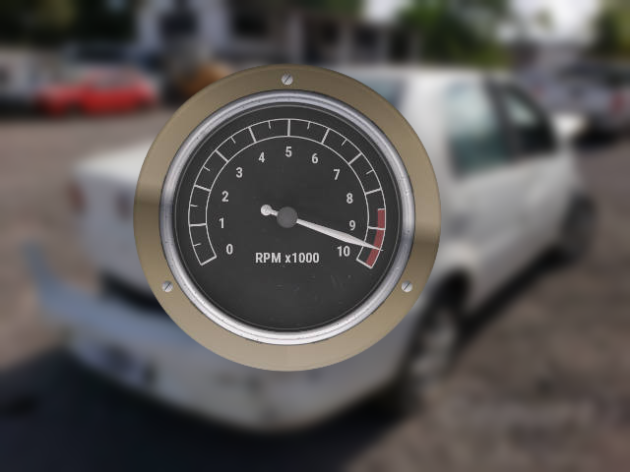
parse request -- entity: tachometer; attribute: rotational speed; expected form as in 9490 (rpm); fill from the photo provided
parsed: 9500 (rpm)
